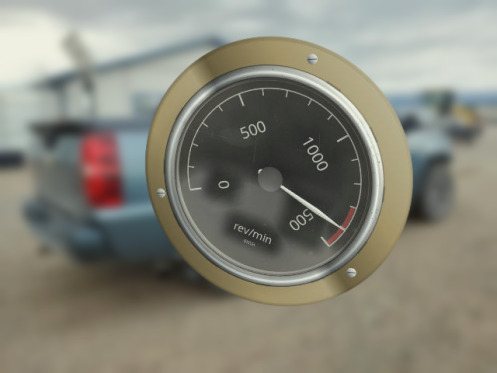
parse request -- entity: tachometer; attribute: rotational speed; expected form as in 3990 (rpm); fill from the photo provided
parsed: 1400 (rpm)
